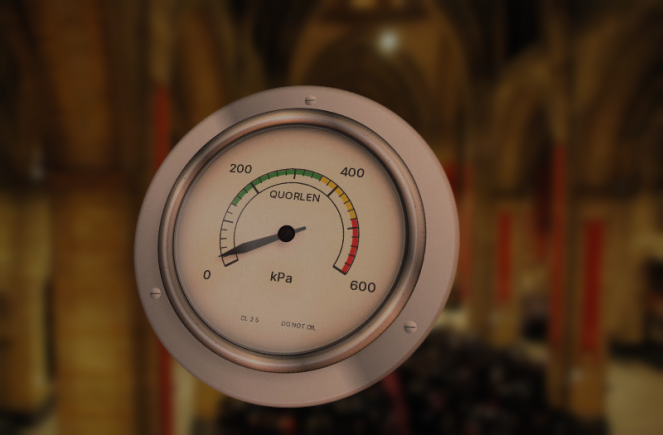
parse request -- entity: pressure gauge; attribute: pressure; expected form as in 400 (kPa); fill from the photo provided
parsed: 20 (kPa)
